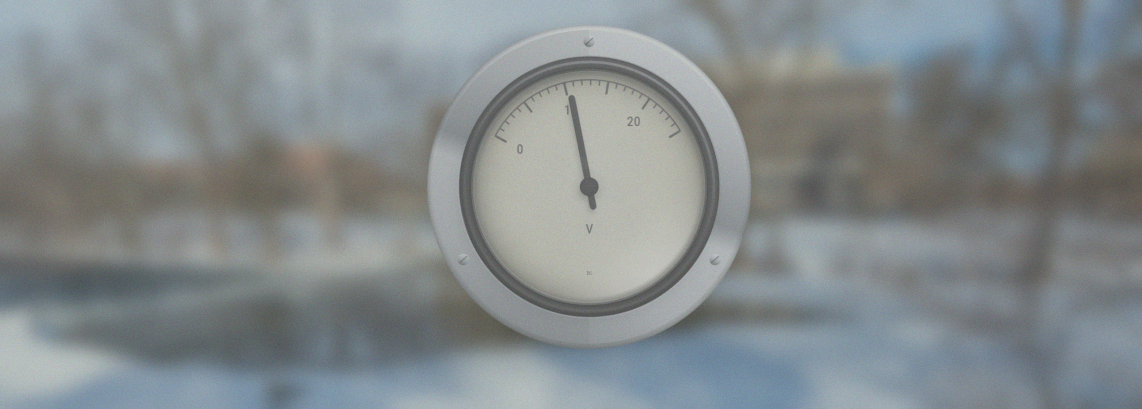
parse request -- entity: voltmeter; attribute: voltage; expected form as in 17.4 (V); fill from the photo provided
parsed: 10.5 (V)
